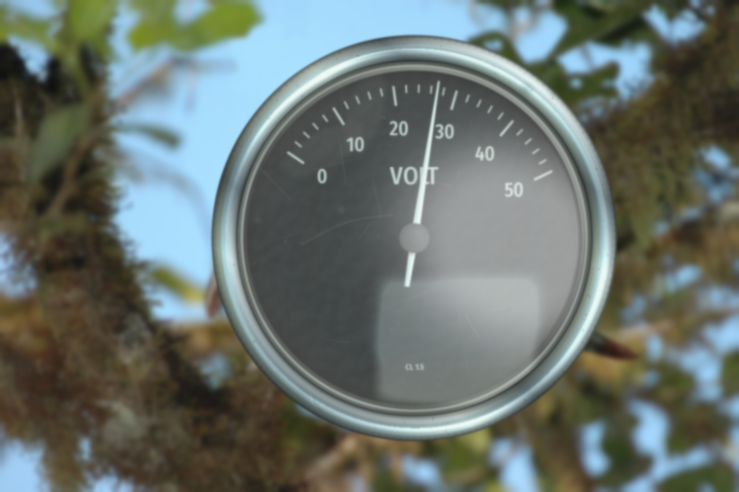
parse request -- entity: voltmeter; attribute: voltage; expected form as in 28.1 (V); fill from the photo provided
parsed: 27 (V)
